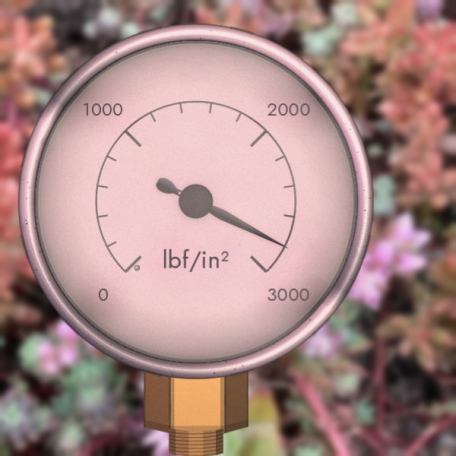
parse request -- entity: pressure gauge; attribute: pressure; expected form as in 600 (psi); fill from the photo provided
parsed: 2800 (psi)
